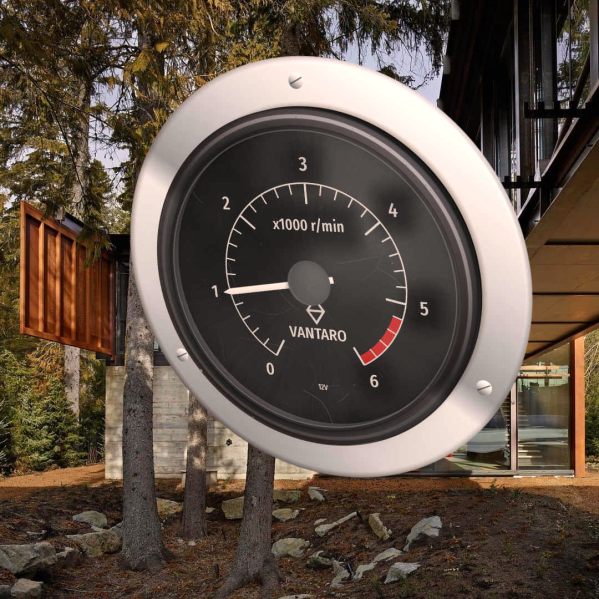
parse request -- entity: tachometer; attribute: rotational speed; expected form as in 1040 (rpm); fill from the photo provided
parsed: 1000 (rpm)
